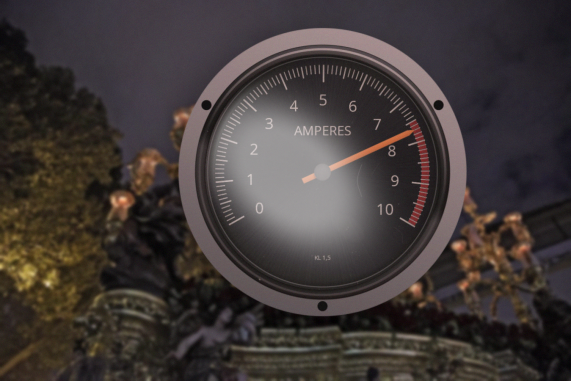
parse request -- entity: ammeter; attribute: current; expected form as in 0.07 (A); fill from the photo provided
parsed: 7.7 (A)
